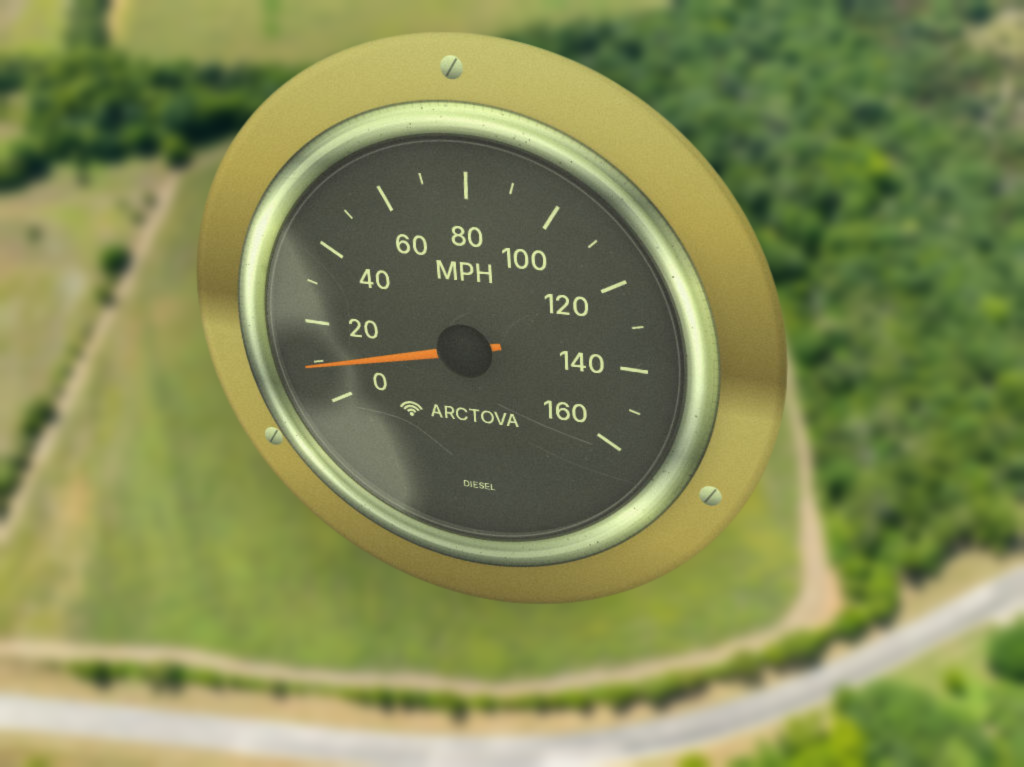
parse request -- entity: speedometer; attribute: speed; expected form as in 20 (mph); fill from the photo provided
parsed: 10 (mph)
